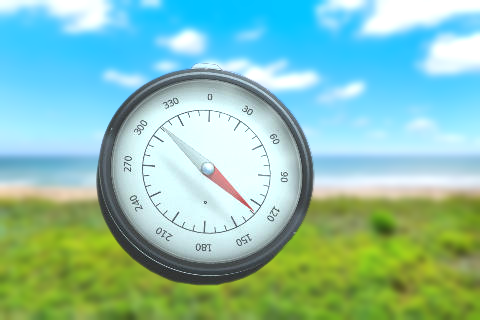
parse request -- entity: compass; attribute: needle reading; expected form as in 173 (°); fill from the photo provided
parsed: 130 (°)
